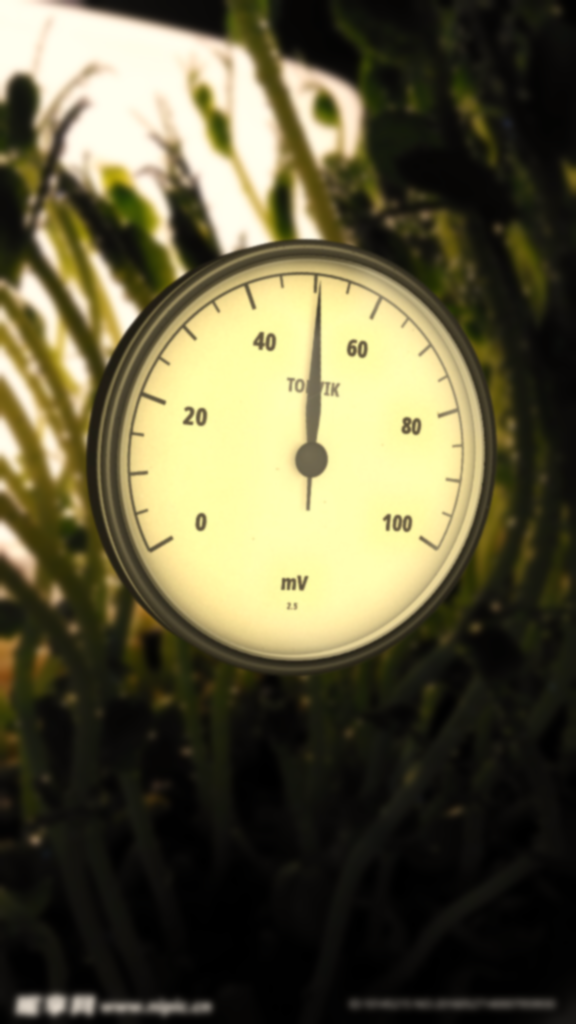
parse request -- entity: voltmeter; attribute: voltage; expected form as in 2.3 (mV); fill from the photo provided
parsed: 50 (mV)
